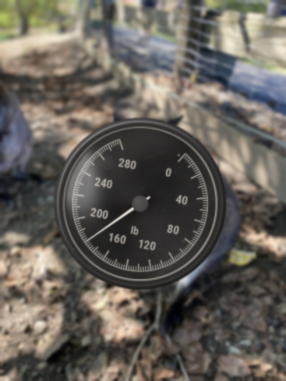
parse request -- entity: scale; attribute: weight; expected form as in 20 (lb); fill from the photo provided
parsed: 180 (lb)
